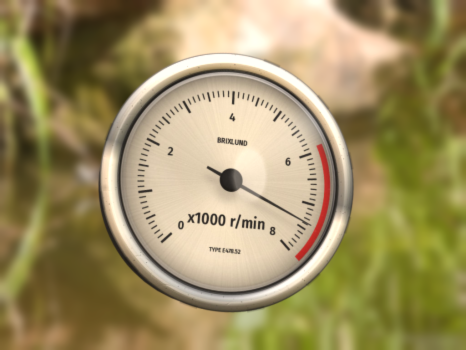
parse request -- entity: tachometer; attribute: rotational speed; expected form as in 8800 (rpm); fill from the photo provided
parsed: 7400 (rpm)
